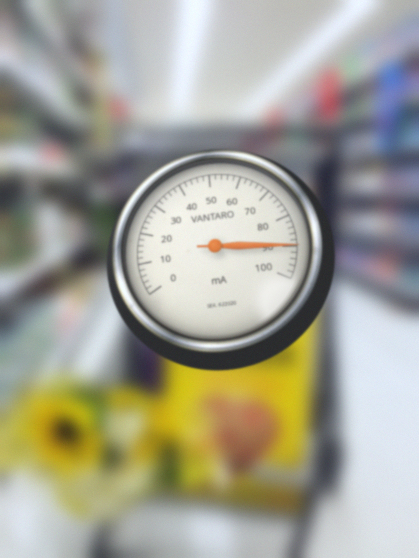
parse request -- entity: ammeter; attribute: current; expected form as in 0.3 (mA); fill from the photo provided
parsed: 90 (mA)
